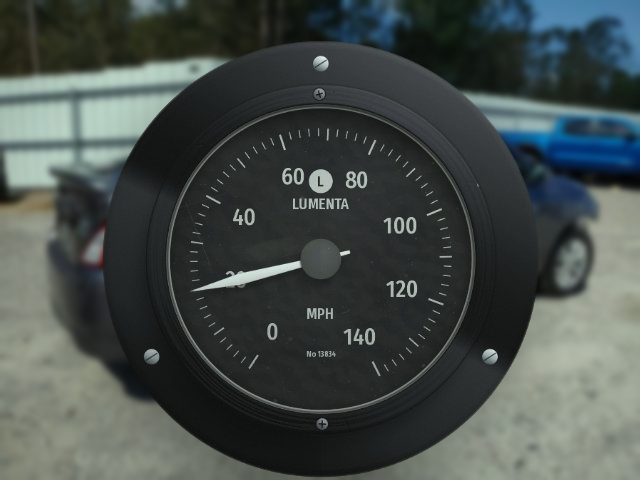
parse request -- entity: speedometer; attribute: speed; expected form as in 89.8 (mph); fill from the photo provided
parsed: 20 (mph)
